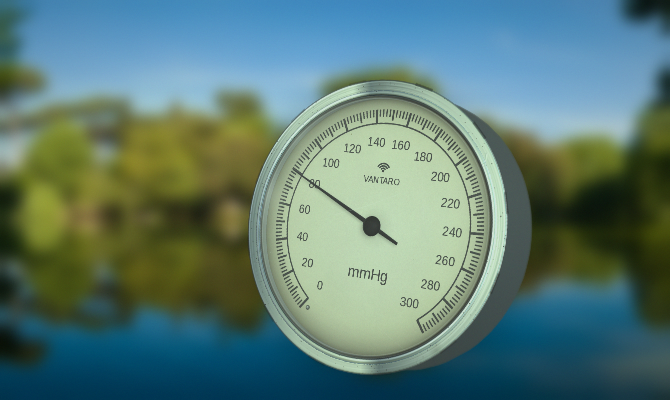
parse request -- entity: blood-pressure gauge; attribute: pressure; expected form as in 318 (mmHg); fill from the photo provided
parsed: 80 (mmHg)
